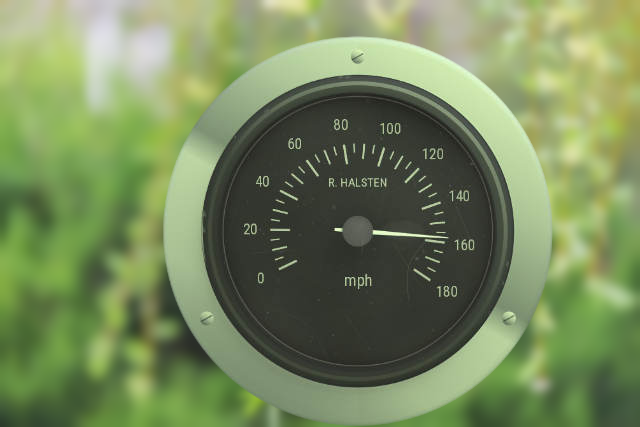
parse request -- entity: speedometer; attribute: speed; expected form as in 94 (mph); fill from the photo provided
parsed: 157.5 (mph)
